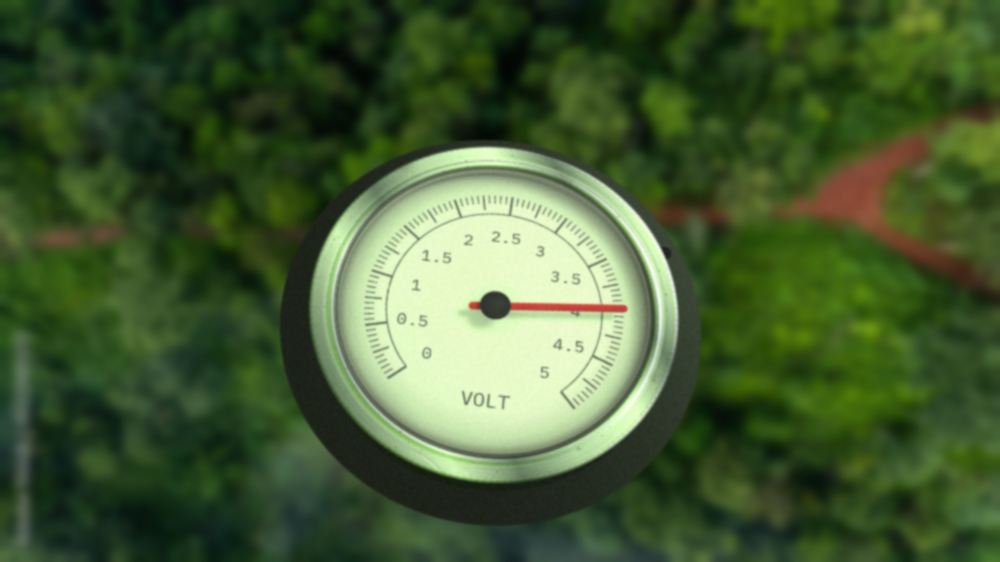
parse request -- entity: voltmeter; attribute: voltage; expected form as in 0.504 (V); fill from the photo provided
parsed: 4 (V)
